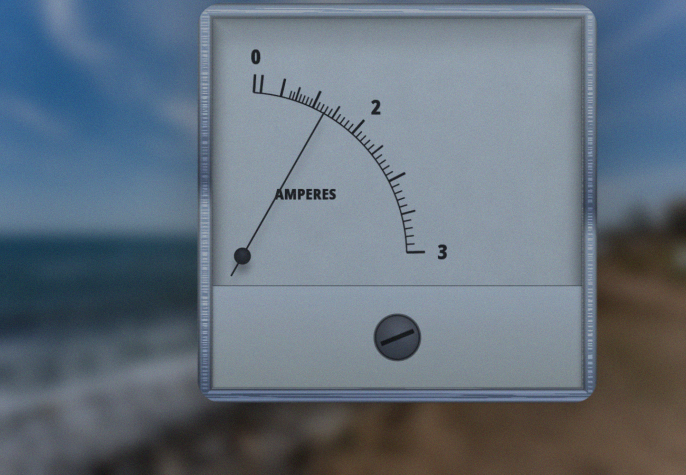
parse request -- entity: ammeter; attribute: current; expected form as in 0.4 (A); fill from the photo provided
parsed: 1.65 (A)
